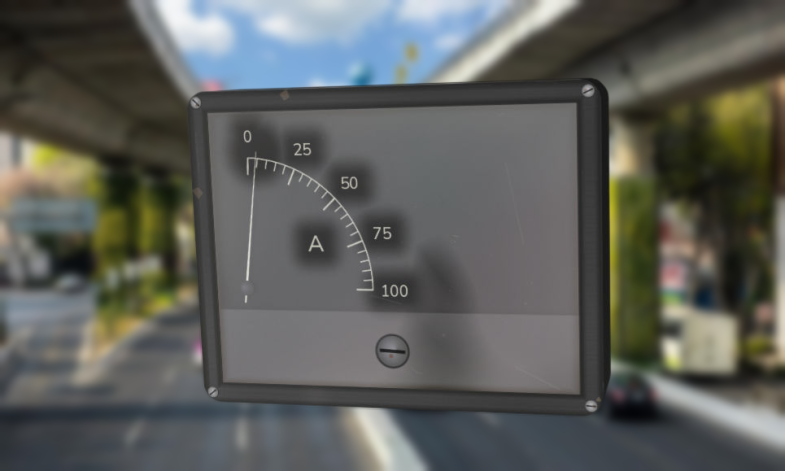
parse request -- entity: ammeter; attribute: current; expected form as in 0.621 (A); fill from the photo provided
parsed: 5 (A)
